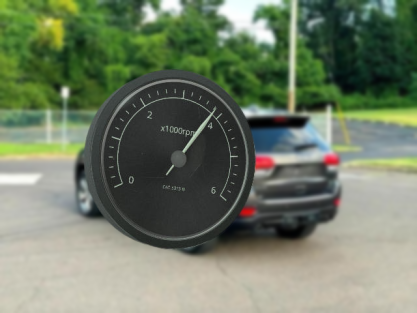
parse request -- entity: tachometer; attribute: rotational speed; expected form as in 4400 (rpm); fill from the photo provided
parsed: 3800 (rpm)
